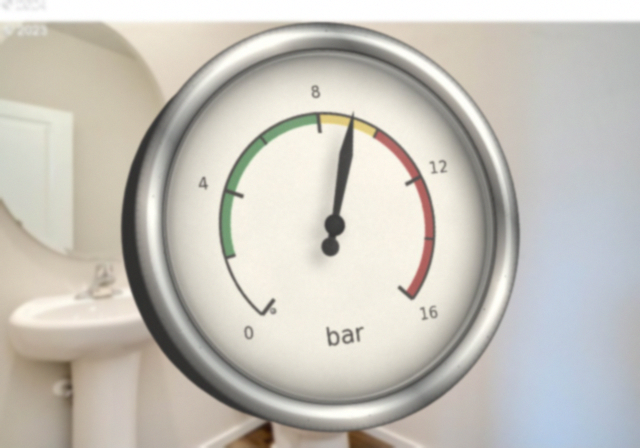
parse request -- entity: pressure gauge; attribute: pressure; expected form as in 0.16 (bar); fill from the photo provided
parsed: 9 (bar)
